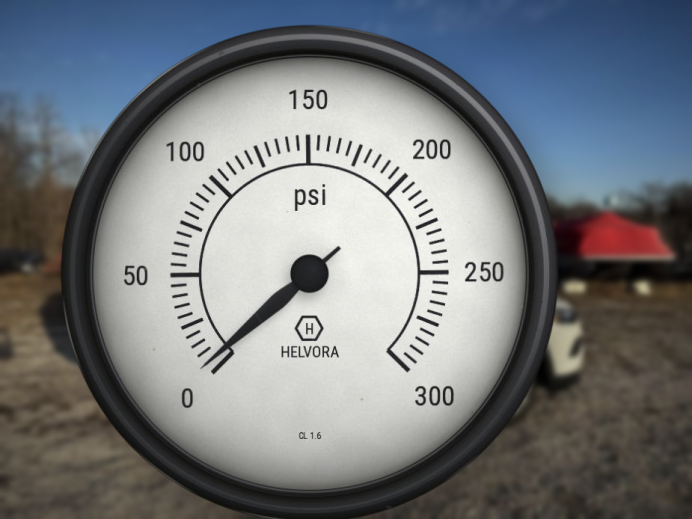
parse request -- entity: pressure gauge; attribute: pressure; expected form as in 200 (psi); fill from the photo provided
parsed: 5 (psi)
